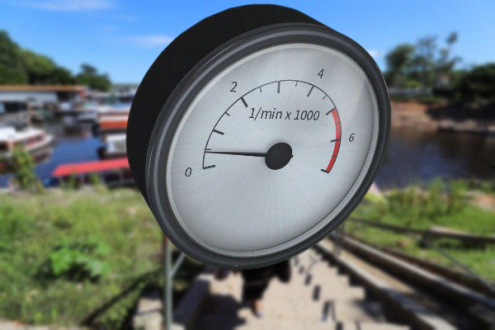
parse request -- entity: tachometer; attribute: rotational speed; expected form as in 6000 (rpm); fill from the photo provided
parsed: 500 (rpm)
